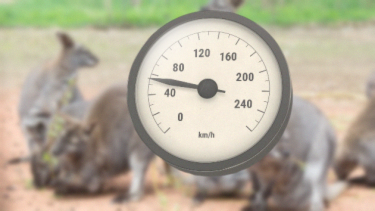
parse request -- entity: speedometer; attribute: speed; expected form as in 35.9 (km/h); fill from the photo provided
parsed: 55 (km/h)
